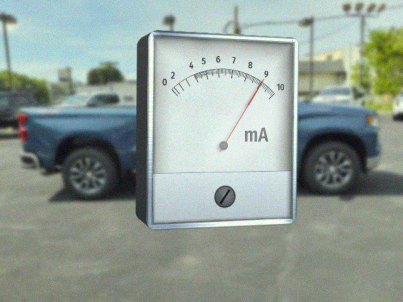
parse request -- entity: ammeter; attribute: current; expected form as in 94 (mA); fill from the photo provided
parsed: 9 (mA)
